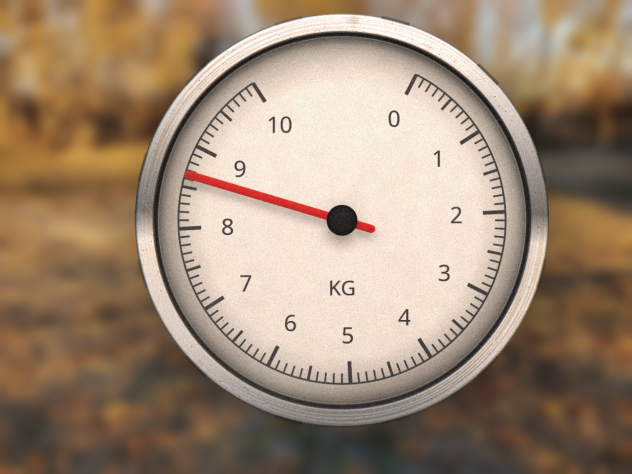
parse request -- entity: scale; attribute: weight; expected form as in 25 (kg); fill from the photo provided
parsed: 8.65 (kg)
